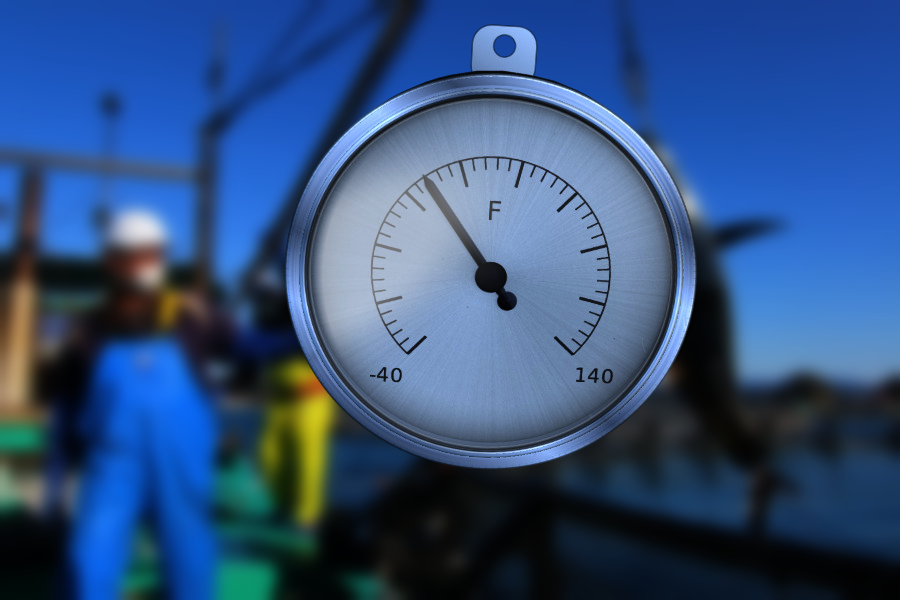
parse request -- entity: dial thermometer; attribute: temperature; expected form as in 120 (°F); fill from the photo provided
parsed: 28 (°F)
